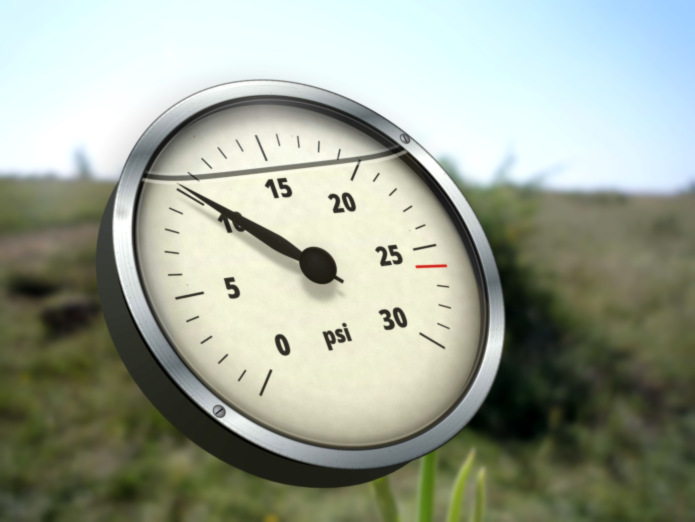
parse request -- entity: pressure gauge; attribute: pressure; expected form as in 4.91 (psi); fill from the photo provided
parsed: 10 (psi)
